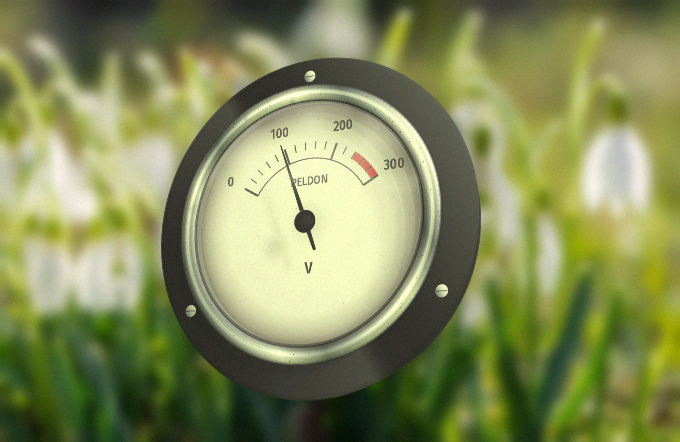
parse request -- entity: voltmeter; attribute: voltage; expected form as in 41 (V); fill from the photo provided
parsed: 100 (V)
